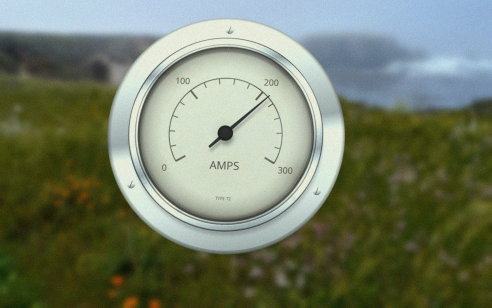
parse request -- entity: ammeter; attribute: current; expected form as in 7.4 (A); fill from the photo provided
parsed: 210 (A)
